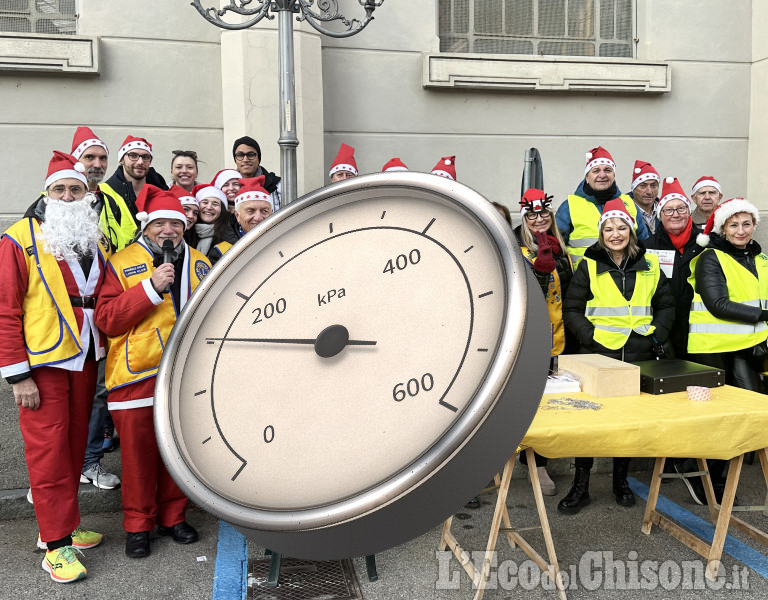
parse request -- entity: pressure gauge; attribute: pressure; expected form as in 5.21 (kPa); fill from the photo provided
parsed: 150 (kPa)
